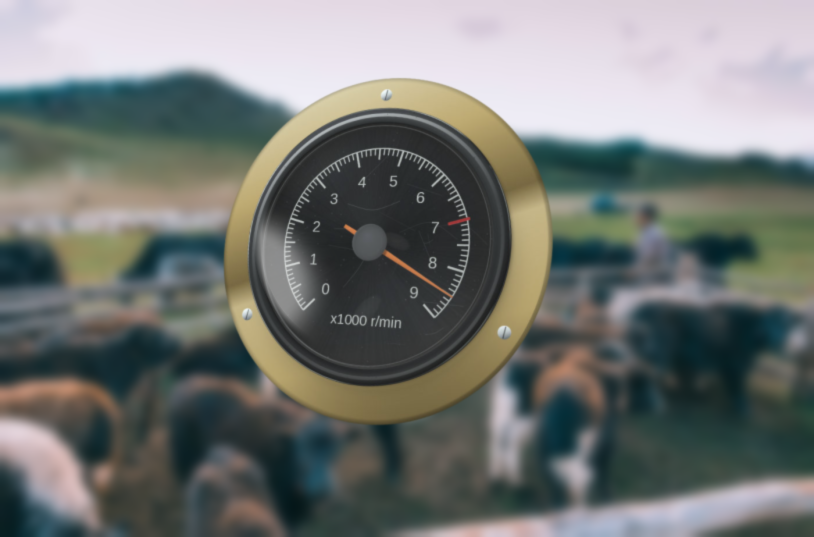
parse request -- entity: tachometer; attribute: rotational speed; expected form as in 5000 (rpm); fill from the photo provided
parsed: 8500 (rpm)
